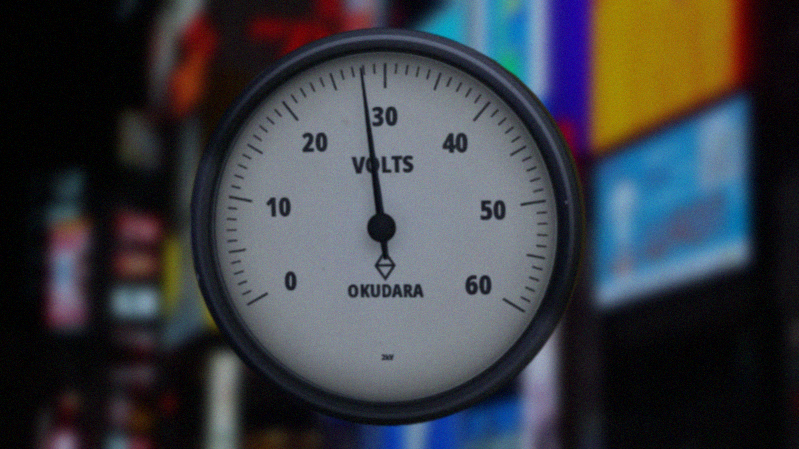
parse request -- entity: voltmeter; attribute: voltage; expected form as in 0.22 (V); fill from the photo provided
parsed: 28 (V)
